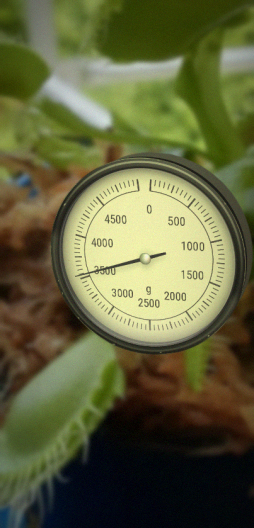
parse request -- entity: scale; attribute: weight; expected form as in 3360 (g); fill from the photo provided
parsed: 3550 (g)
